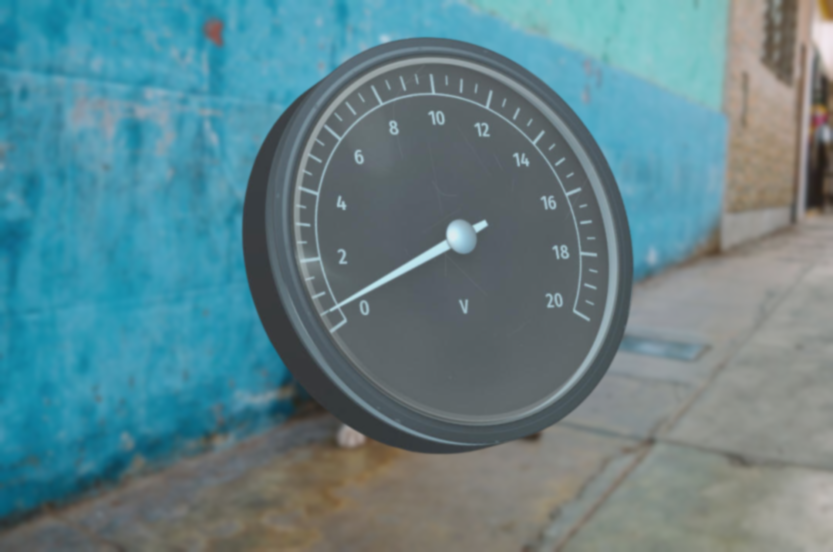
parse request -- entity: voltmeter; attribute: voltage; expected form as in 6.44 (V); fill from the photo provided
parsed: 0.5 (V)
